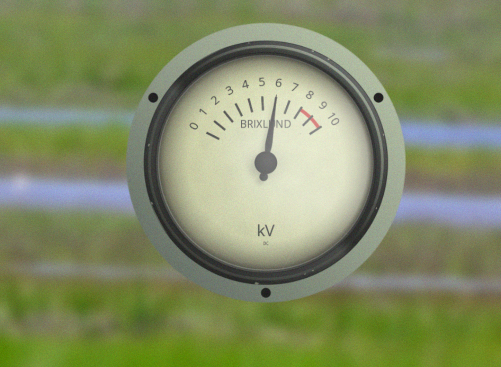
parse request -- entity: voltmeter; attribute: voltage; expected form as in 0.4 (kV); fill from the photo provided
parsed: 6 (kV)
